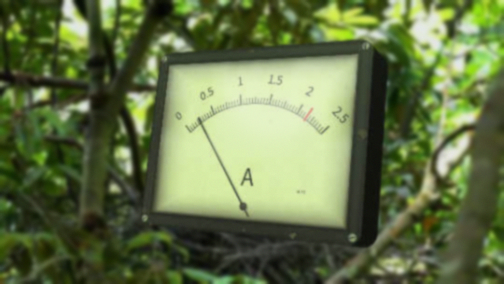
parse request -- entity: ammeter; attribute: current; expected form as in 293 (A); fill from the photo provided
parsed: 0.25 (A)
